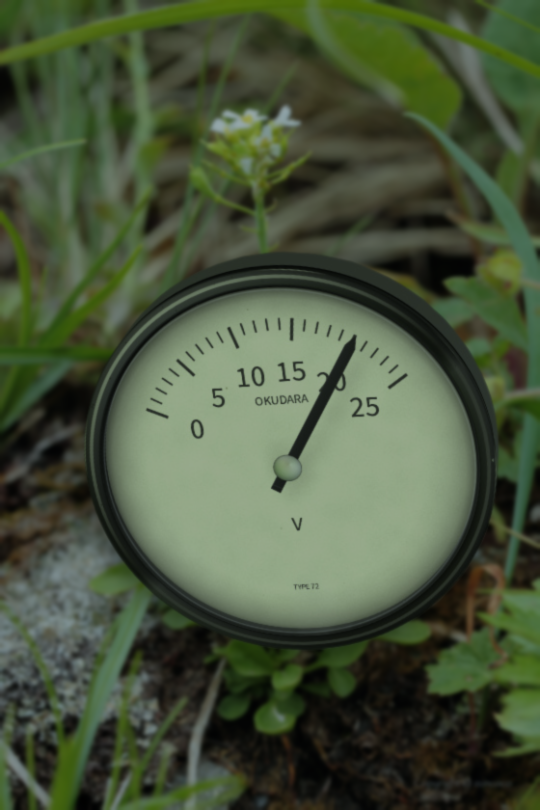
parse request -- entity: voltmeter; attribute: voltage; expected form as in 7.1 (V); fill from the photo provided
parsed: 20 (V)
